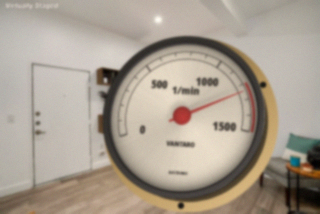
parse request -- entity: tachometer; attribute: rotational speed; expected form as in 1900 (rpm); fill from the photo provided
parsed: 1250 (rpm)
